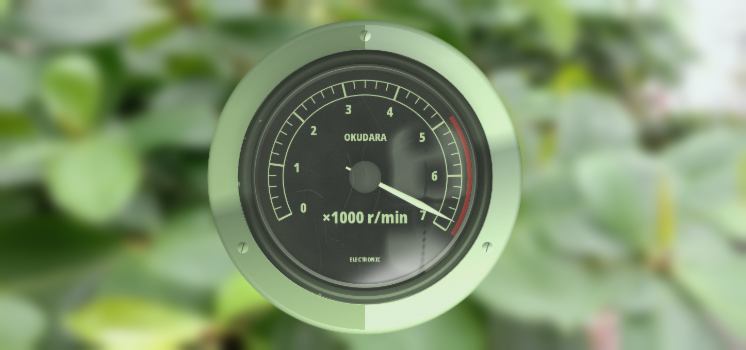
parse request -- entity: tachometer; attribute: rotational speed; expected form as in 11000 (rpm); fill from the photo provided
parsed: 6800 (rpm)
